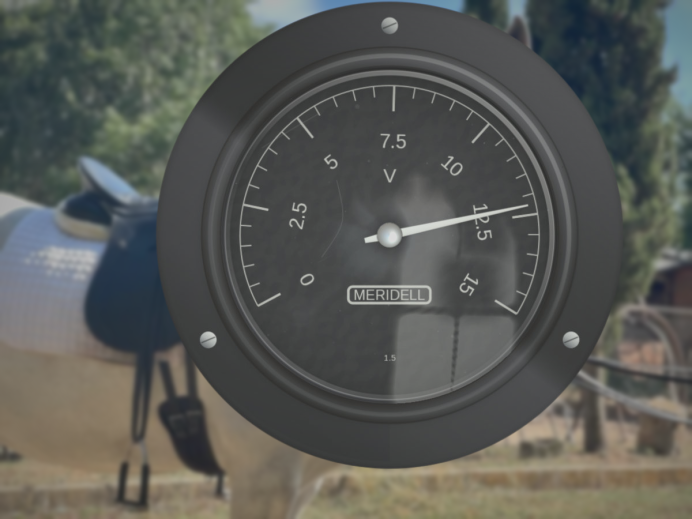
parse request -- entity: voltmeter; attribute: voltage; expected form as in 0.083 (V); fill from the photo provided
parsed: 12.25 (V)
